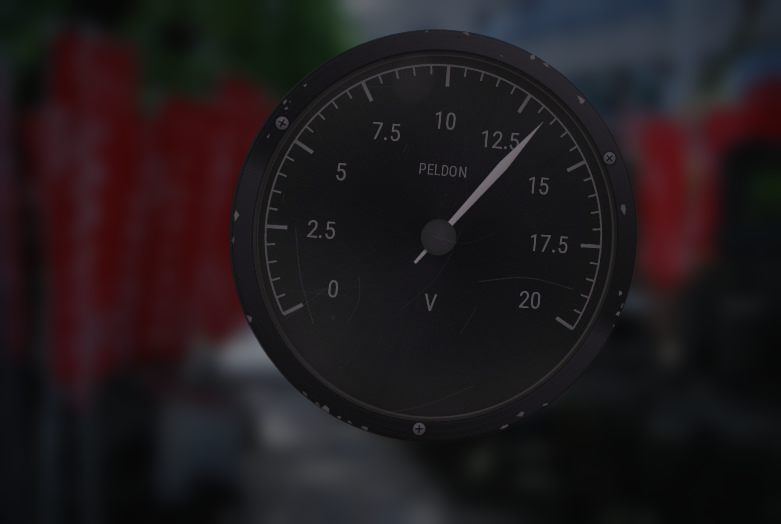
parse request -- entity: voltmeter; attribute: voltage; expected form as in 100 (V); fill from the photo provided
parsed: 13.25 (V)
